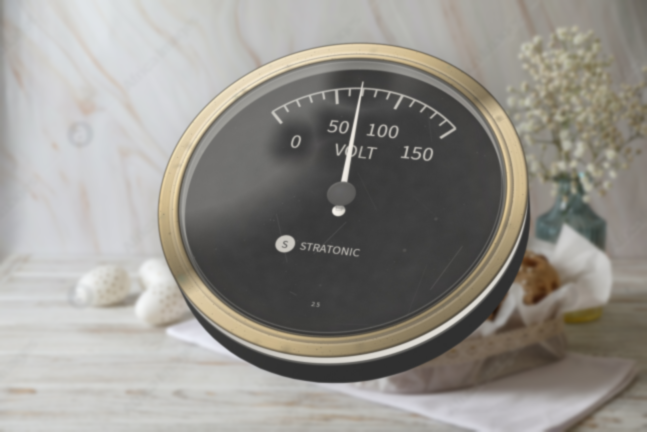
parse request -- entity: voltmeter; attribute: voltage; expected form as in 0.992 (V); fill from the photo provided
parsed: 70 (V)
